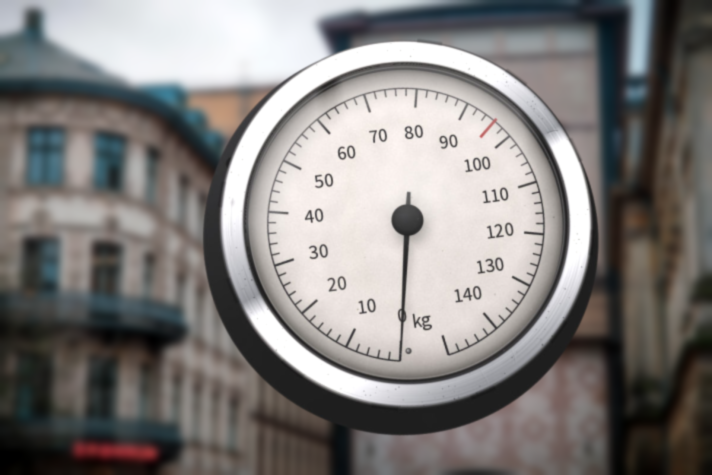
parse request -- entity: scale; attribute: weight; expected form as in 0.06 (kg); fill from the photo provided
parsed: 0 (kg)
